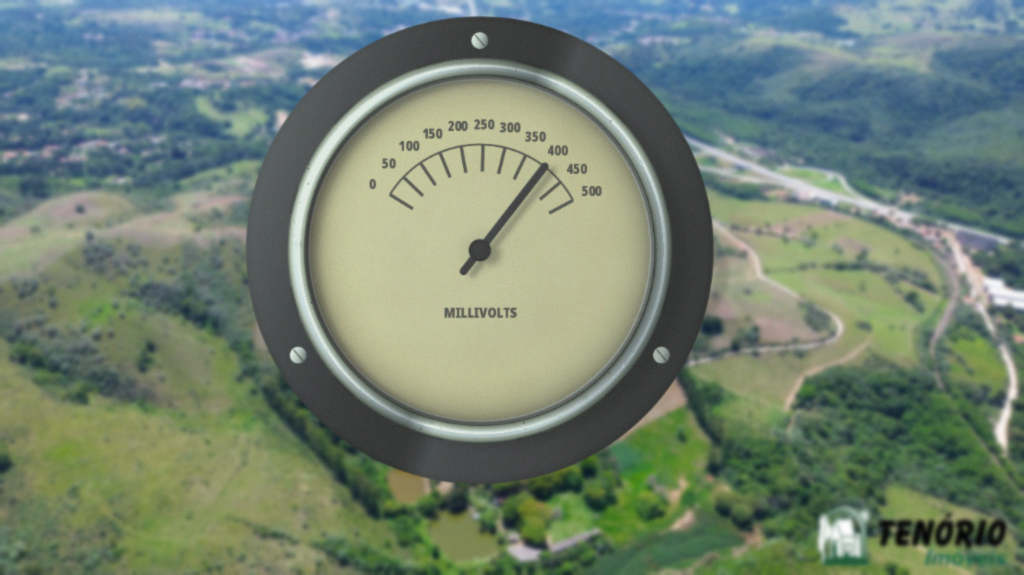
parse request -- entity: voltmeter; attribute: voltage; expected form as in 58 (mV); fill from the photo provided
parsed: 400 (mV)
